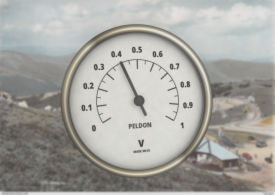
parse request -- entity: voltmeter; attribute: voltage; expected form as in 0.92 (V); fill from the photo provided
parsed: 0.4 (V)
